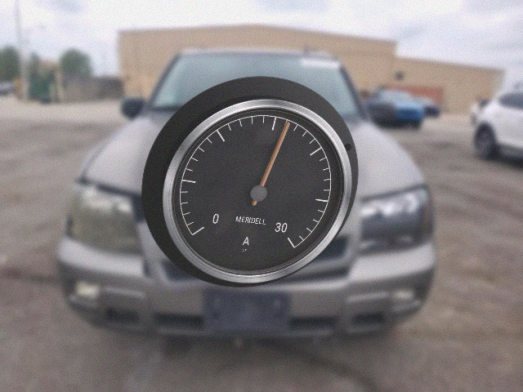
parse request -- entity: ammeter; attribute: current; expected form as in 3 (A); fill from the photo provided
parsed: 16 (A)
